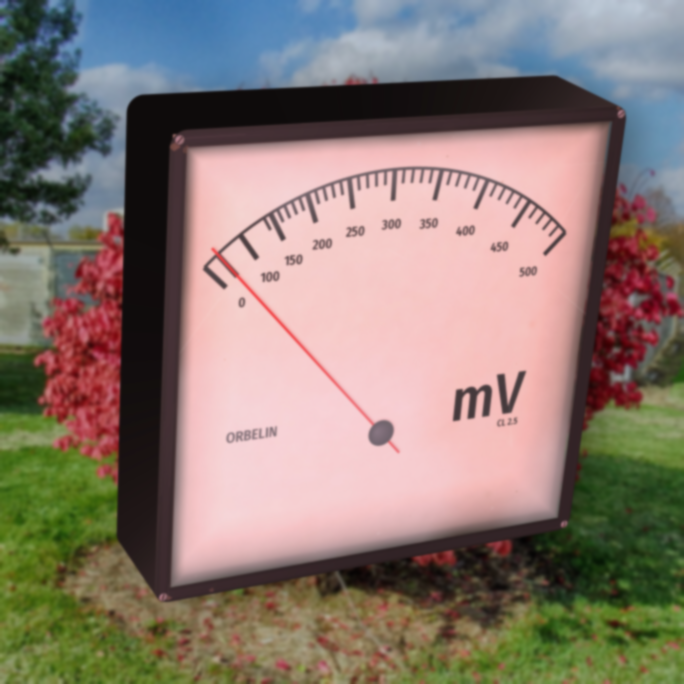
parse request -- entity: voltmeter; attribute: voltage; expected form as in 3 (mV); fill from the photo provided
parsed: 50 (mV)
